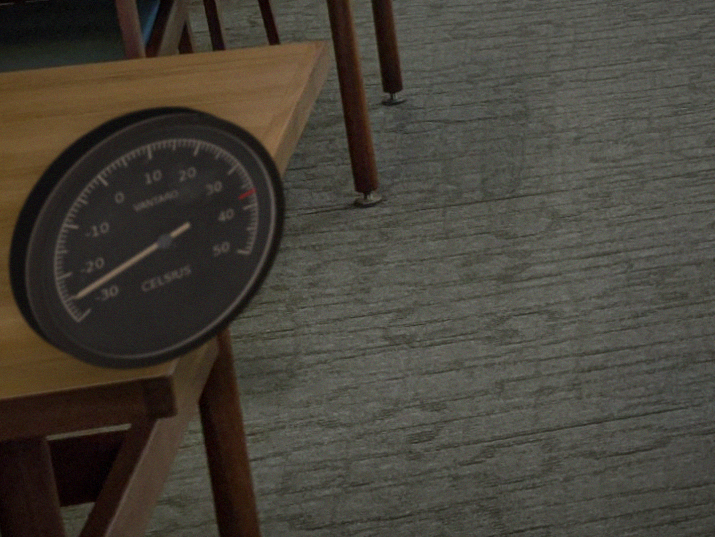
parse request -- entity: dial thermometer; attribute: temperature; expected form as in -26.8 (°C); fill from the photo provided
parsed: -25 (°C)
